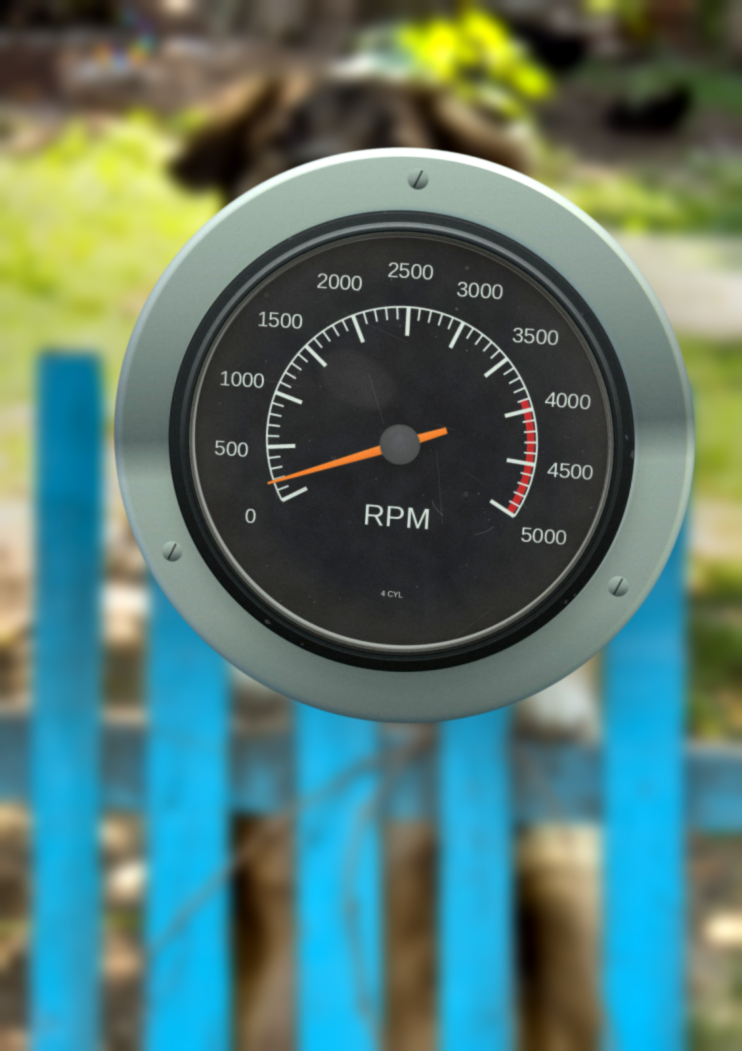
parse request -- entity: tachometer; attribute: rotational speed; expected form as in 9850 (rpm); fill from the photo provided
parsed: 200 (rpm)
